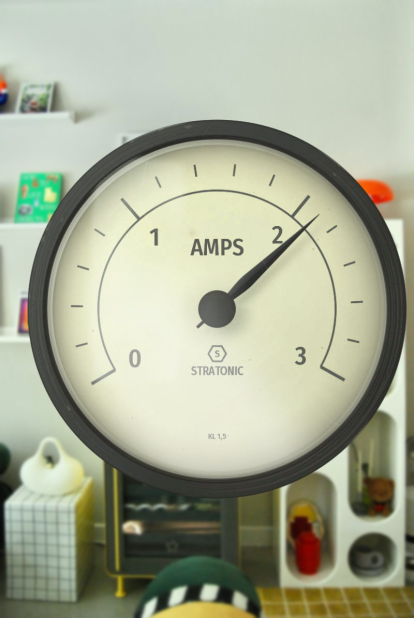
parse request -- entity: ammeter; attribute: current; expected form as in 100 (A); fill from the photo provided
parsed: 2.1 (A)
